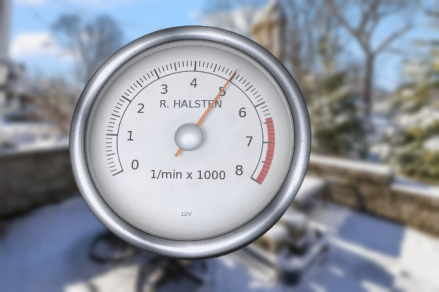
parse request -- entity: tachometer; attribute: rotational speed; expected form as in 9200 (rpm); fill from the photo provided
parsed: 5000 (rpm)
